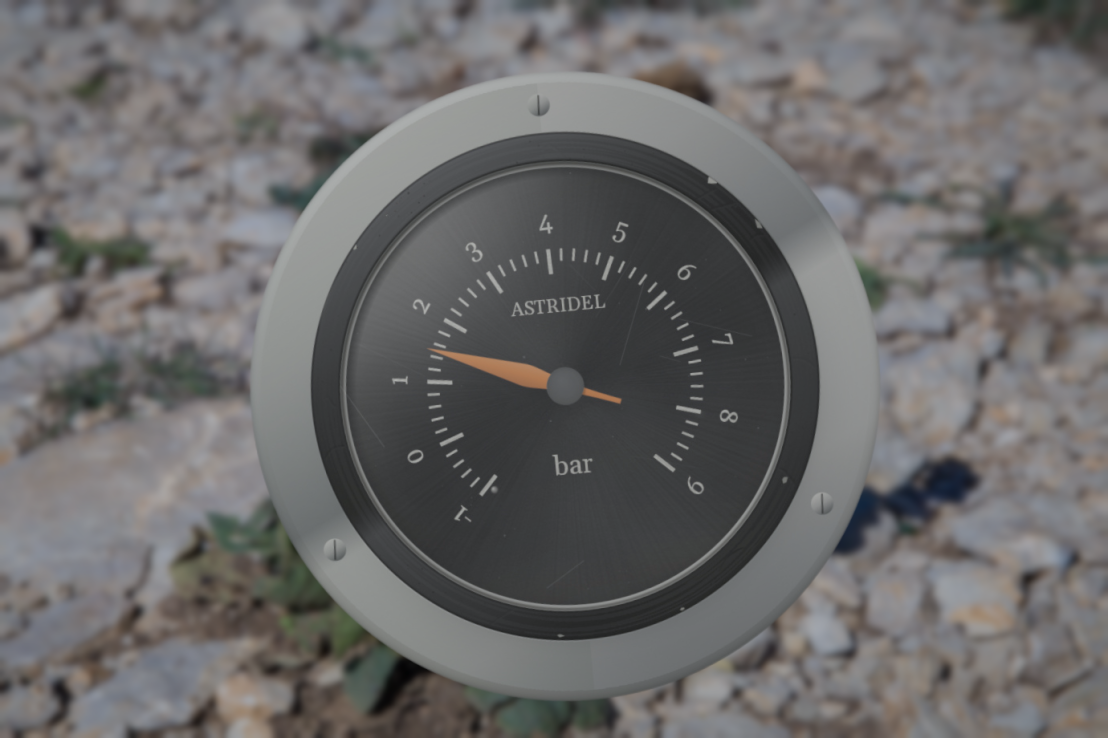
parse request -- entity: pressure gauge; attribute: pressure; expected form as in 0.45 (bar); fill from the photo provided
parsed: 1.5 (bar)
